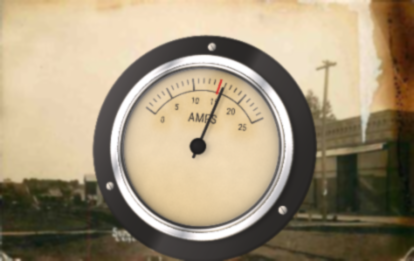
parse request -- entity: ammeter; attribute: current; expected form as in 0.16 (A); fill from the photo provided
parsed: 16 (A)
